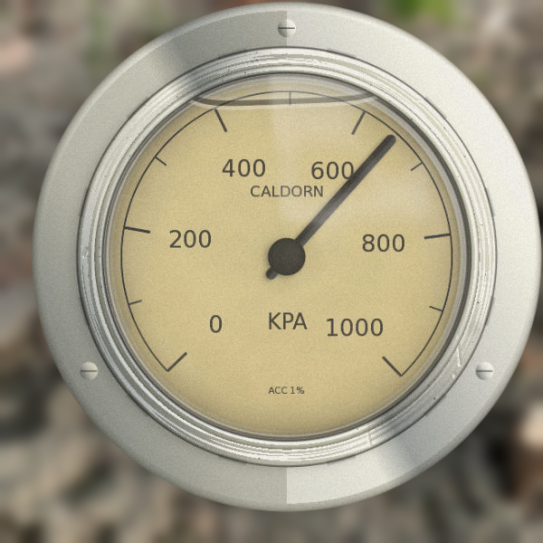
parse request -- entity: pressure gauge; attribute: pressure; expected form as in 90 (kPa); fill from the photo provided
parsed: 650 (kPa)
